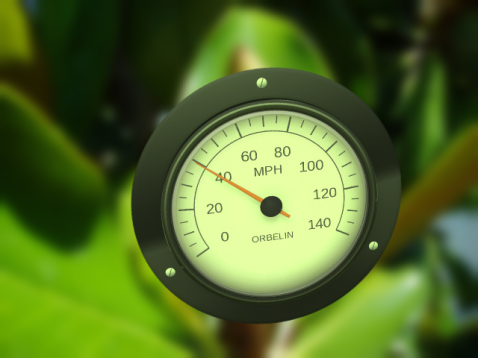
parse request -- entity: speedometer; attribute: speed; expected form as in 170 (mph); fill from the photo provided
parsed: 40 (mph)
